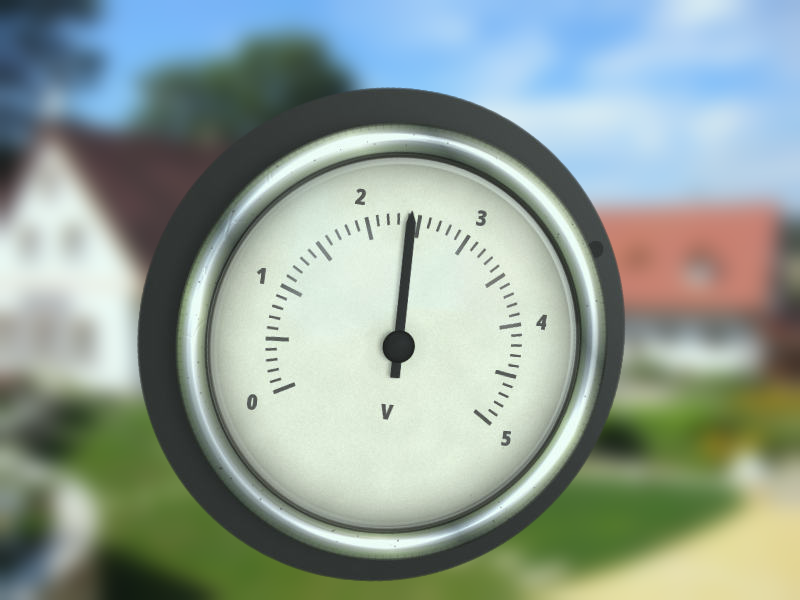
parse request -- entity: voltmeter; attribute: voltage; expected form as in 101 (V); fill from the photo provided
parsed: 2.4 (V)
